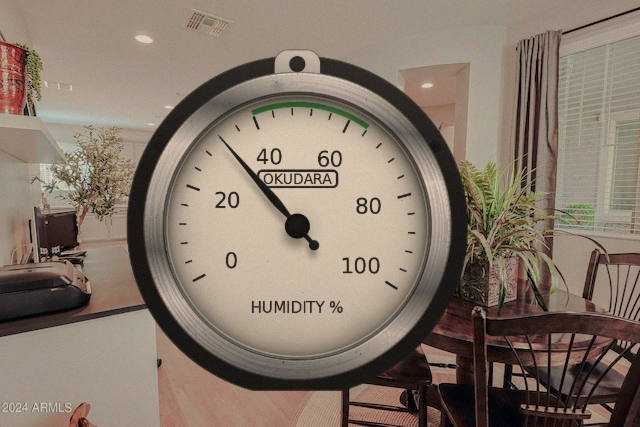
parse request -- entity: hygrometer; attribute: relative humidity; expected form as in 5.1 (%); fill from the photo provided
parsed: 32 (%)
